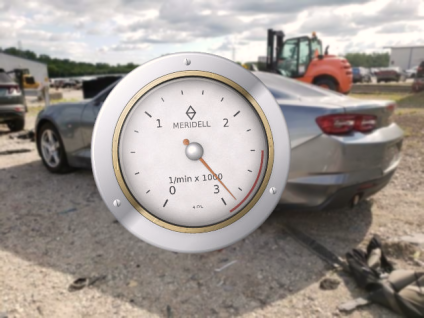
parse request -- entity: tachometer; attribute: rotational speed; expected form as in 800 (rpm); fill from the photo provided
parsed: 2900 (rpm)
